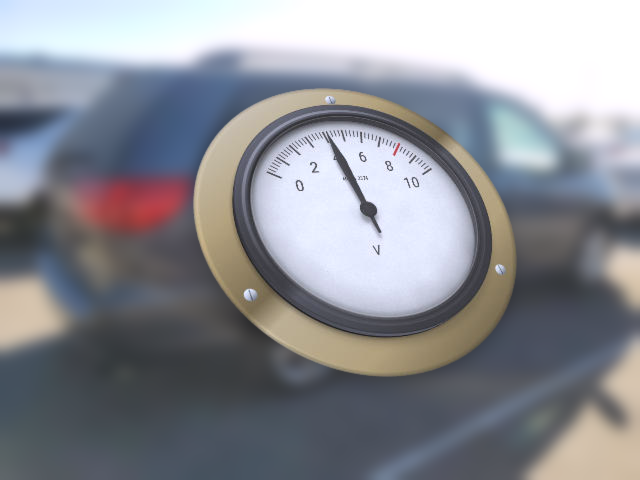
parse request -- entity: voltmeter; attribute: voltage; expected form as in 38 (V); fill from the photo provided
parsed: 4 (V)
